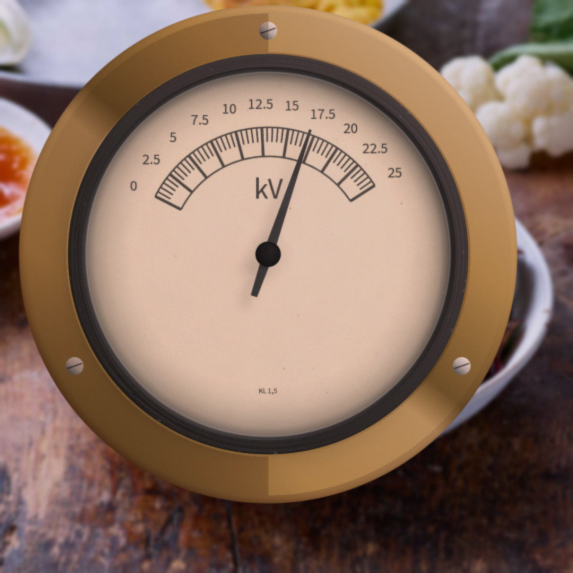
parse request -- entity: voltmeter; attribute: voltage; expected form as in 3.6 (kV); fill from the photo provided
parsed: 17 (kV)
